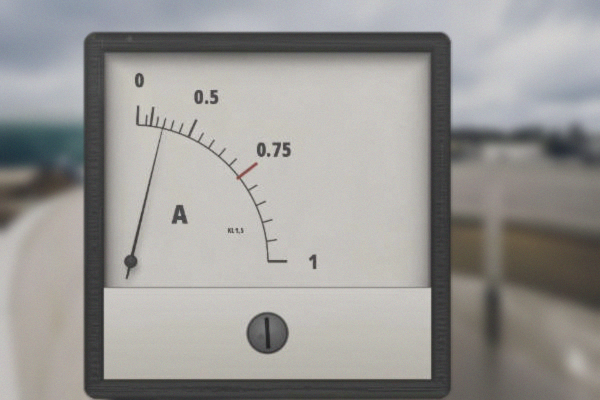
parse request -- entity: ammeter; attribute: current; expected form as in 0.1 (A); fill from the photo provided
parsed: 0.35 (A)
